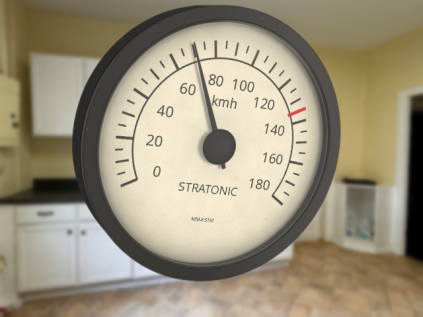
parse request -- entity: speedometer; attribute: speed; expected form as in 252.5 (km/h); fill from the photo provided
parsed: 70 (km/h)
